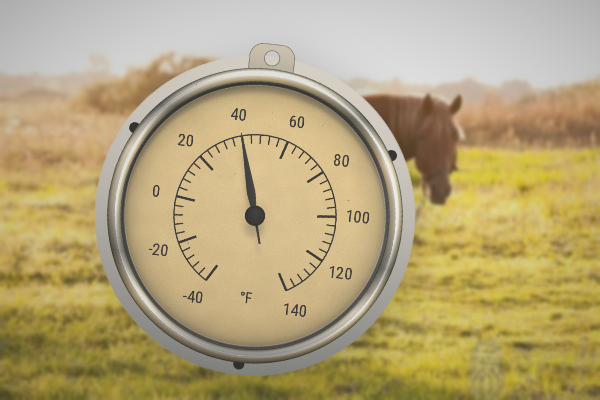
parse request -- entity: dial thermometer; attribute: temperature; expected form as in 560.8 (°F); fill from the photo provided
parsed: 40 (°F)
